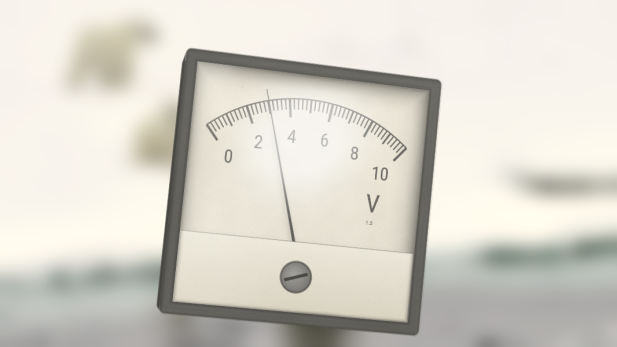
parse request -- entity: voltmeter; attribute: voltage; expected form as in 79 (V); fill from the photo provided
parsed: 3 (V)
